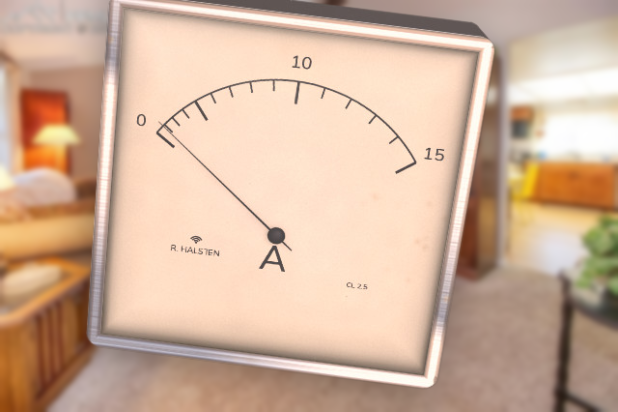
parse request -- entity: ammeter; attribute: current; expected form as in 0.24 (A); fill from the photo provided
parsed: 2 (A)
